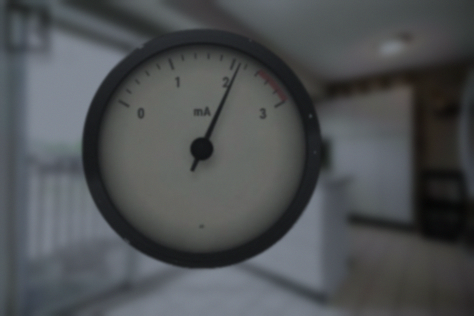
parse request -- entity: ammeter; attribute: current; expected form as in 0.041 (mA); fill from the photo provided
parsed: 2.1 (mA)
